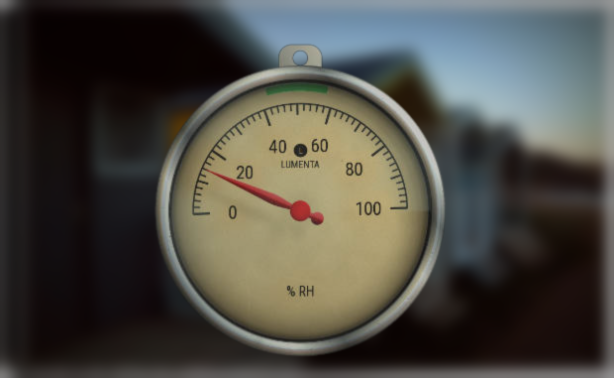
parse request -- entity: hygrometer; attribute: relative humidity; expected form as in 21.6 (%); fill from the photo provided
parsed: 14 (%)
